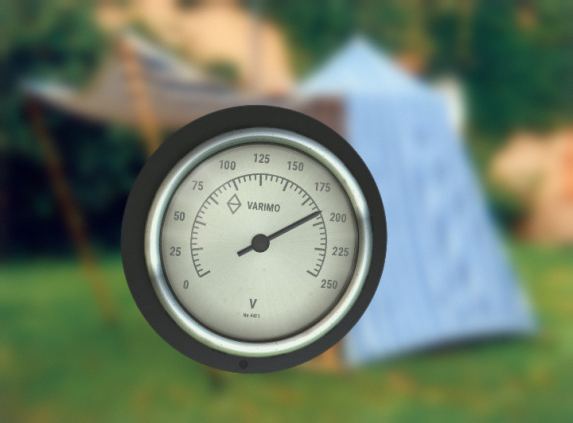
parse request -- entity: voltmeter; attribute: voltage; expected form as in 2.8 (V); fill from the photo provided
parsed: 190 (V)
